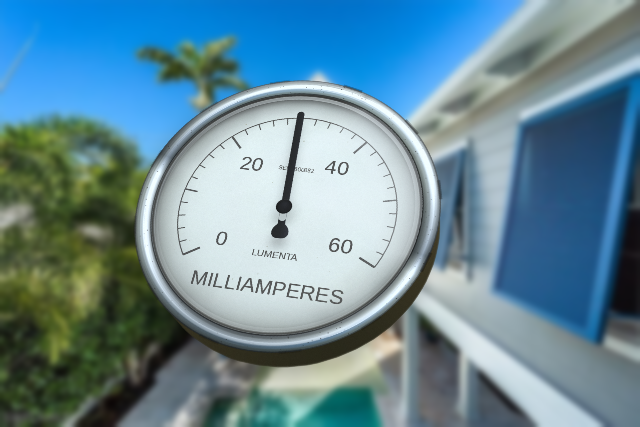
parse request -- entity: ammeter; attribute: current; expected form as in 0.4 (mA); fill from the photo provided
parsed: 30 (mA)
